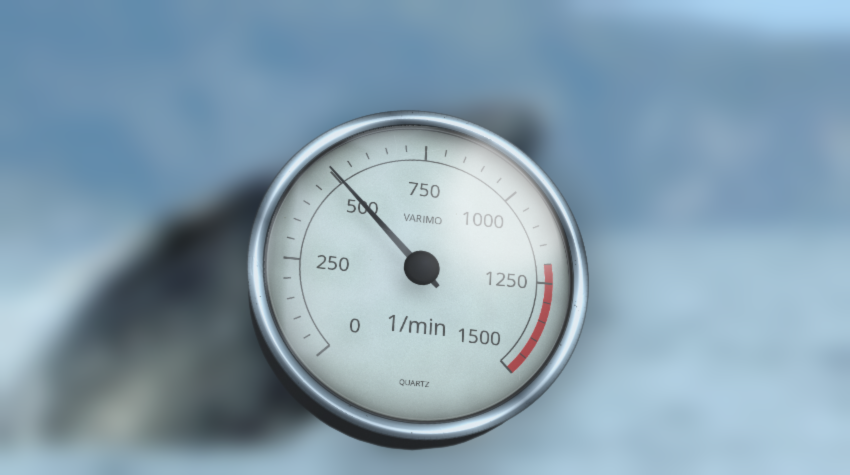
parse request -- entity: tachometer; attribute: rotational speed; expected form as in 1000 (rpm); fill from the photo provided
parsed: 500 (rpm)
